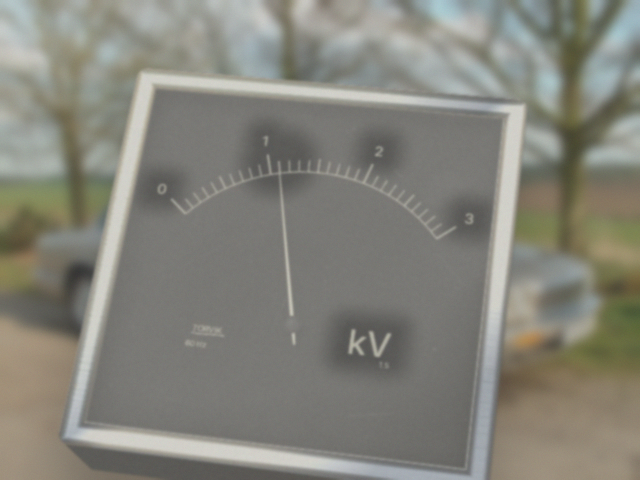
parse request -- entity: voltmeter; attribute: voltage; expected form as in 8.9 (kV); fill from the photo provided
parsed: 1.1 (kV)
